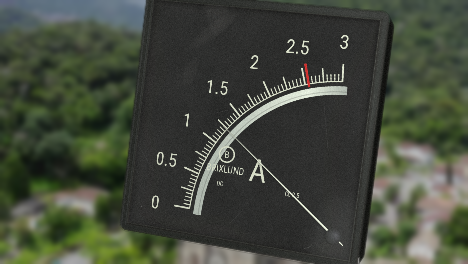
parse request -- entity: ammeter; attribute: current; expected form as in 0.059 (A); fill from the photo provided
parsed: 1.25 (A)
